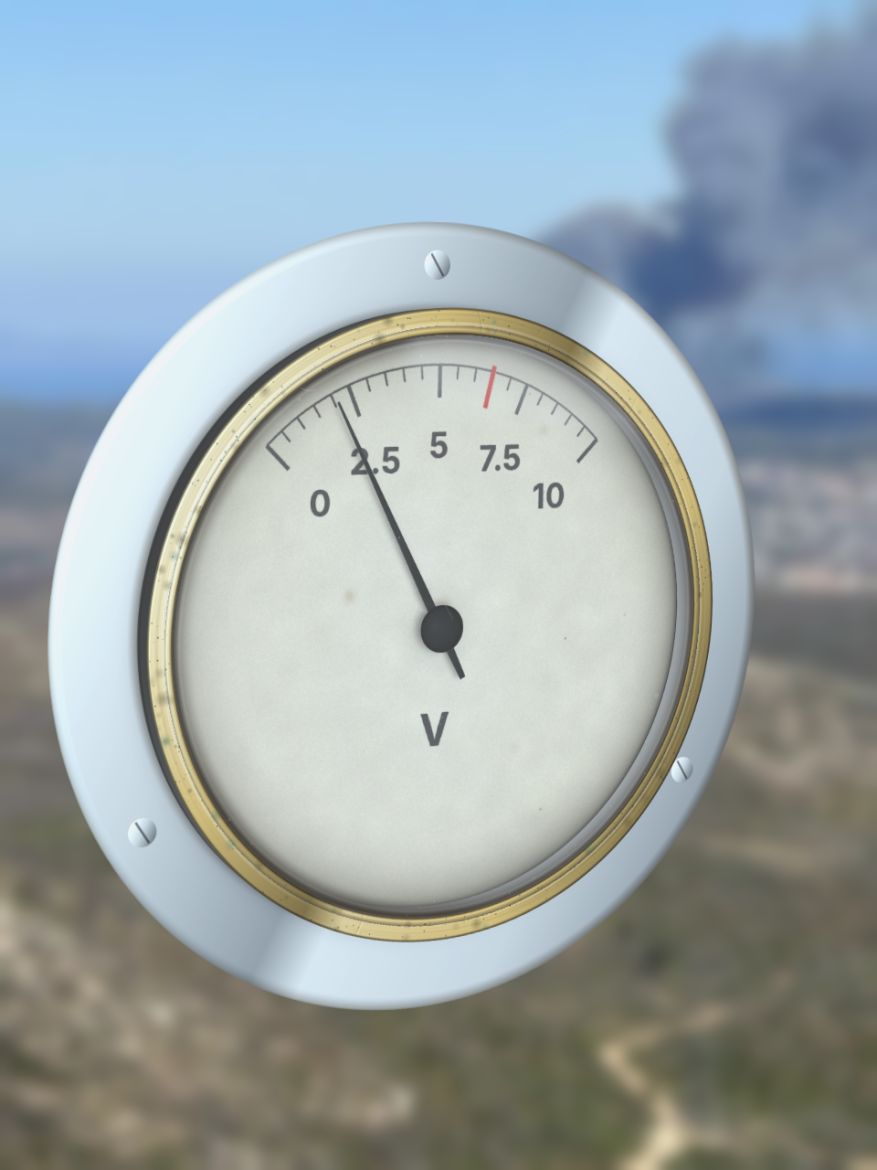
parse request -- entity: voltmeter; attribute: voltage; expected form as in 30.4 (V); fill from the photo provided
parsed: 2 (V)
